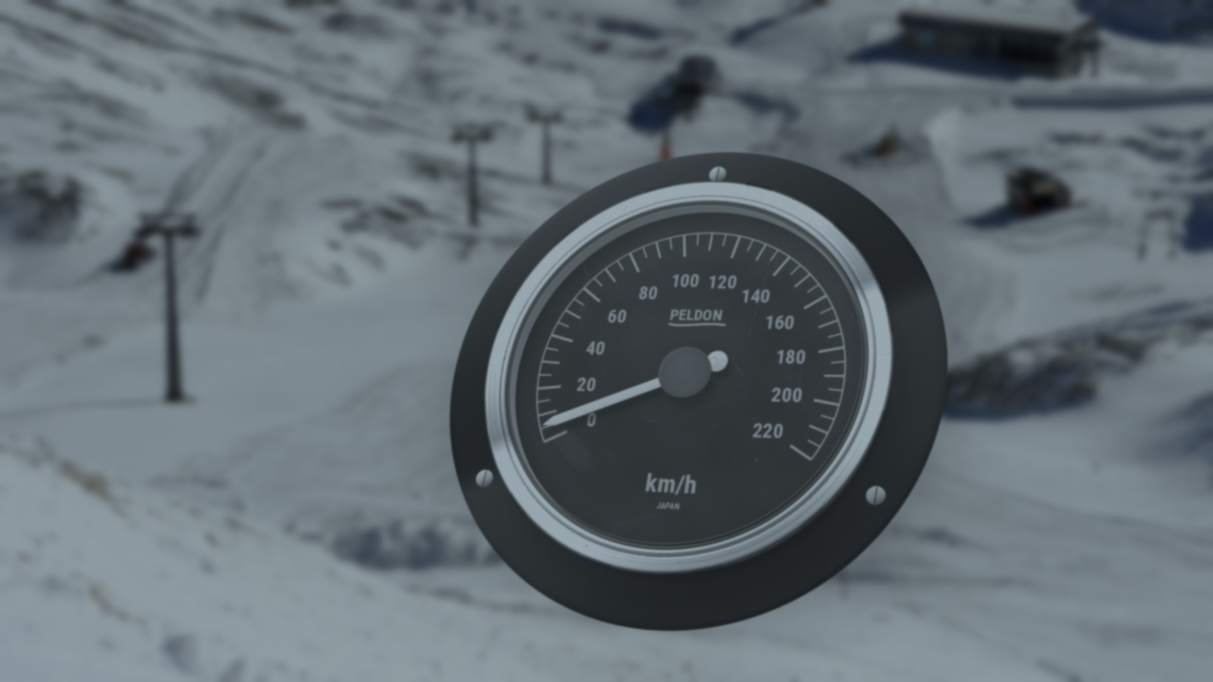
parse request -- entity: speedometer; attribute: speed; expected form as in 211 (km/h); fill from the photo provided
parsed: 5 (km/h)
